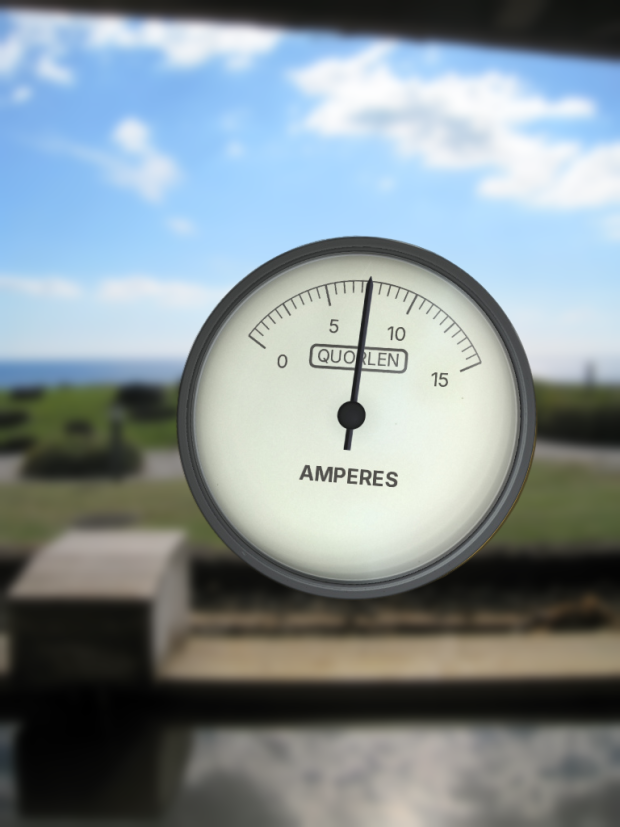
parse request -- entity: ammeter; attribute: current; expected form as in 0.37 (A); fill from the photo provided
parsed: 7.5 (A)
